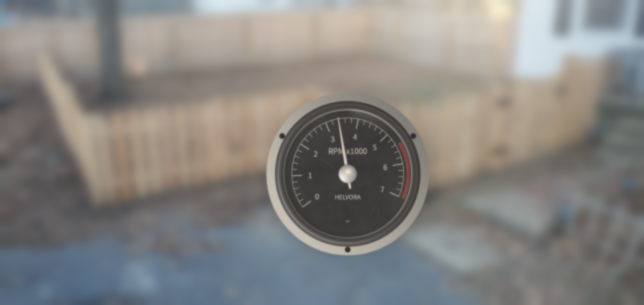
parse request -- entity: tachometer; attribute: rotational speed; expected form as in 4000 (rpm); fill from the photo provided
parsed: 3400 (rpm)
